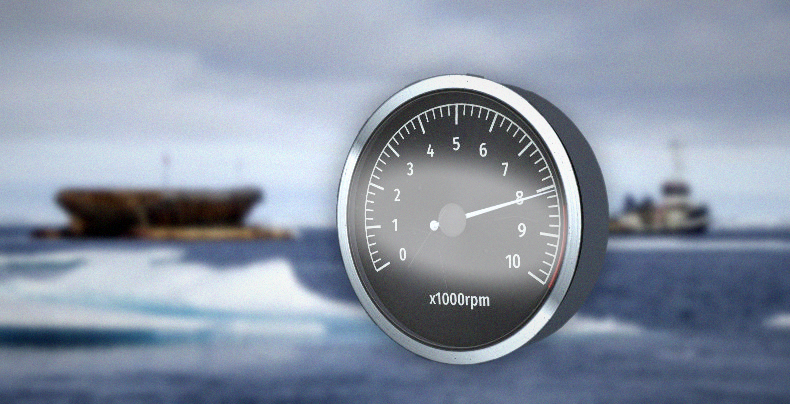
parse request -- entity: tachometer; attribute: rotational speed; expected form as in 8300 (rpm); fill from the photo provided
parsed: 8100 (rpm)
